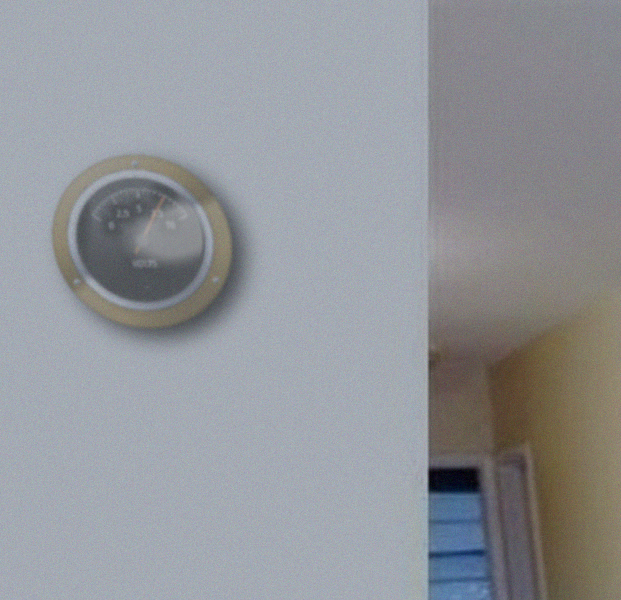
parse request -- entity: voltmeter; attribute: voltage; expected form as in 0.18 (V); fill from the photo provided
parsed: 7.5 (V)
